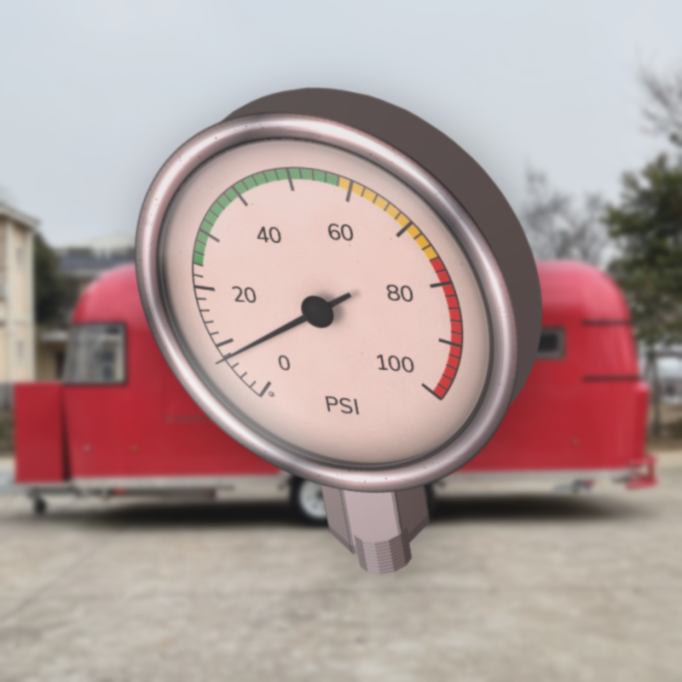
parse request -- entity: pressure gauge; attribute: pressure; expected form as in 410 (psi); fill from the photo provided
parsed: 8 (psi)
